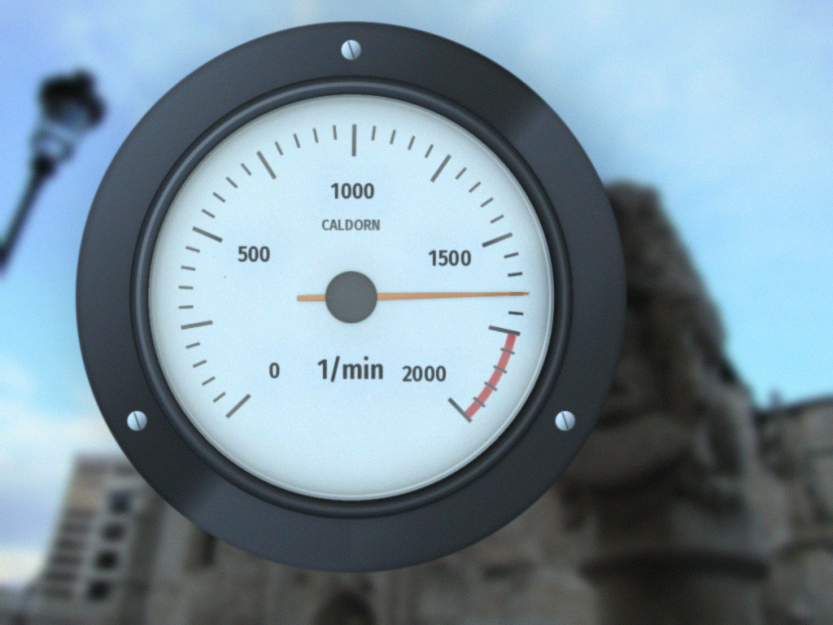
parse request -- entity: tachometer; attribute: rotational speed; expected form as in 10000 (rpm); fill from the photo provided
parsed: 1650 (rpm)
